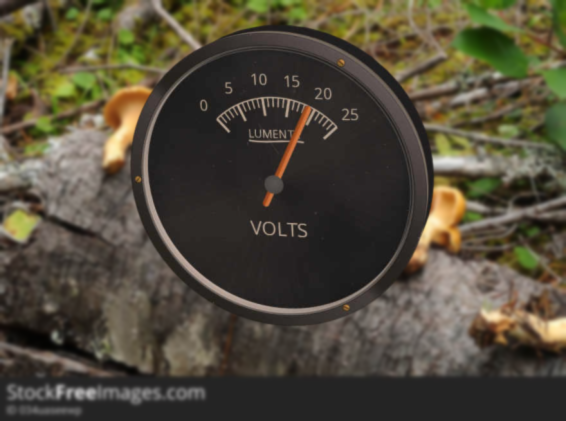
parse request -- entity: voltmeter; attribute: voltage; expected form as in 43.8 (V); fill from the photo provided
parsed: 19 (V)
